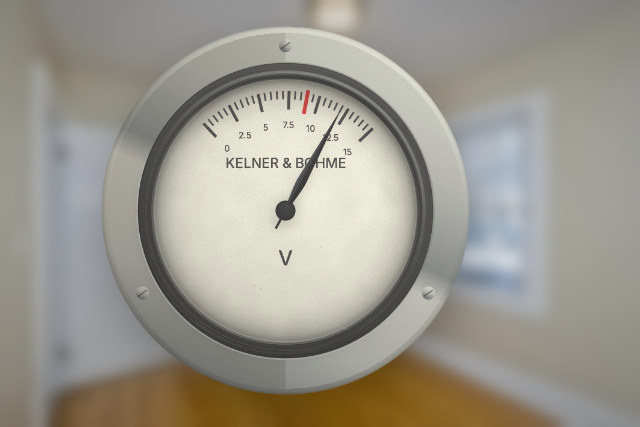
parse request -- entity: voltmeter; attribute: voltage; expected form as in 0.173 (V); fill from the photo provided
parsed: 12 (V)
